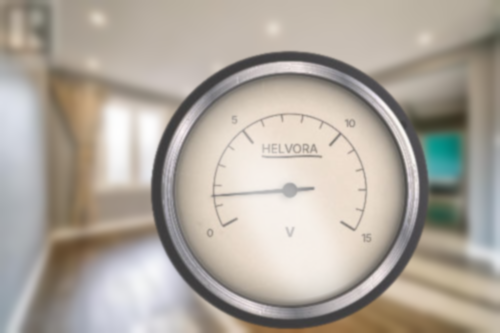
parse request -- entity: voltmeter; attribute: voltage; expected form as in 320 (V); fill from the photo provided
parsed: 1.5 (V)
